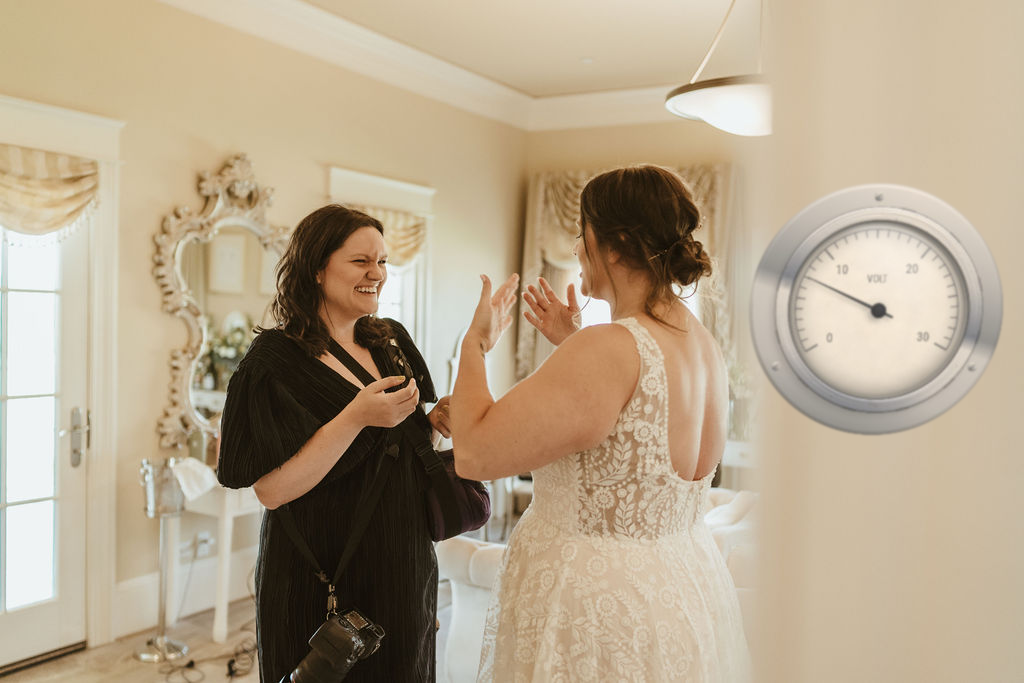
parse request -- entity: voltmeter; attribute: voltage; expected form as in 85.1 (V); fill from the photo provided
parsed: 7 (V)
